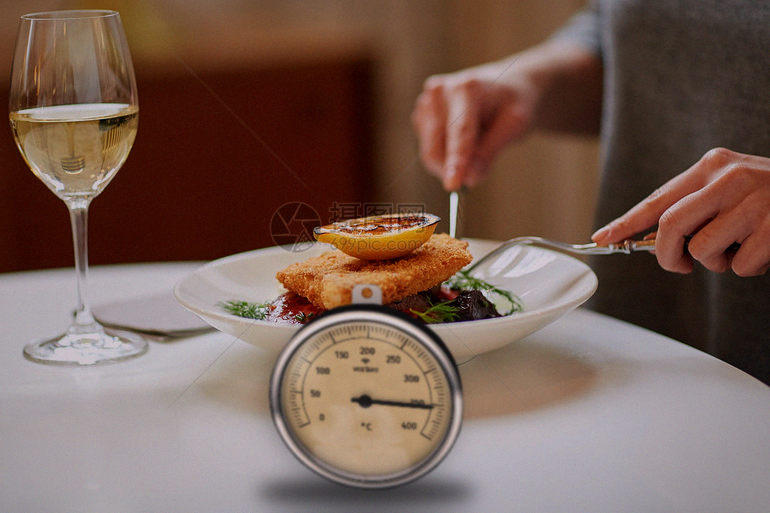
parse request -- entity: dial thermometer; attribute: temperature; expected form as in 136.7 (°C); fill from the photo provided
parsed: 350 (°C)
